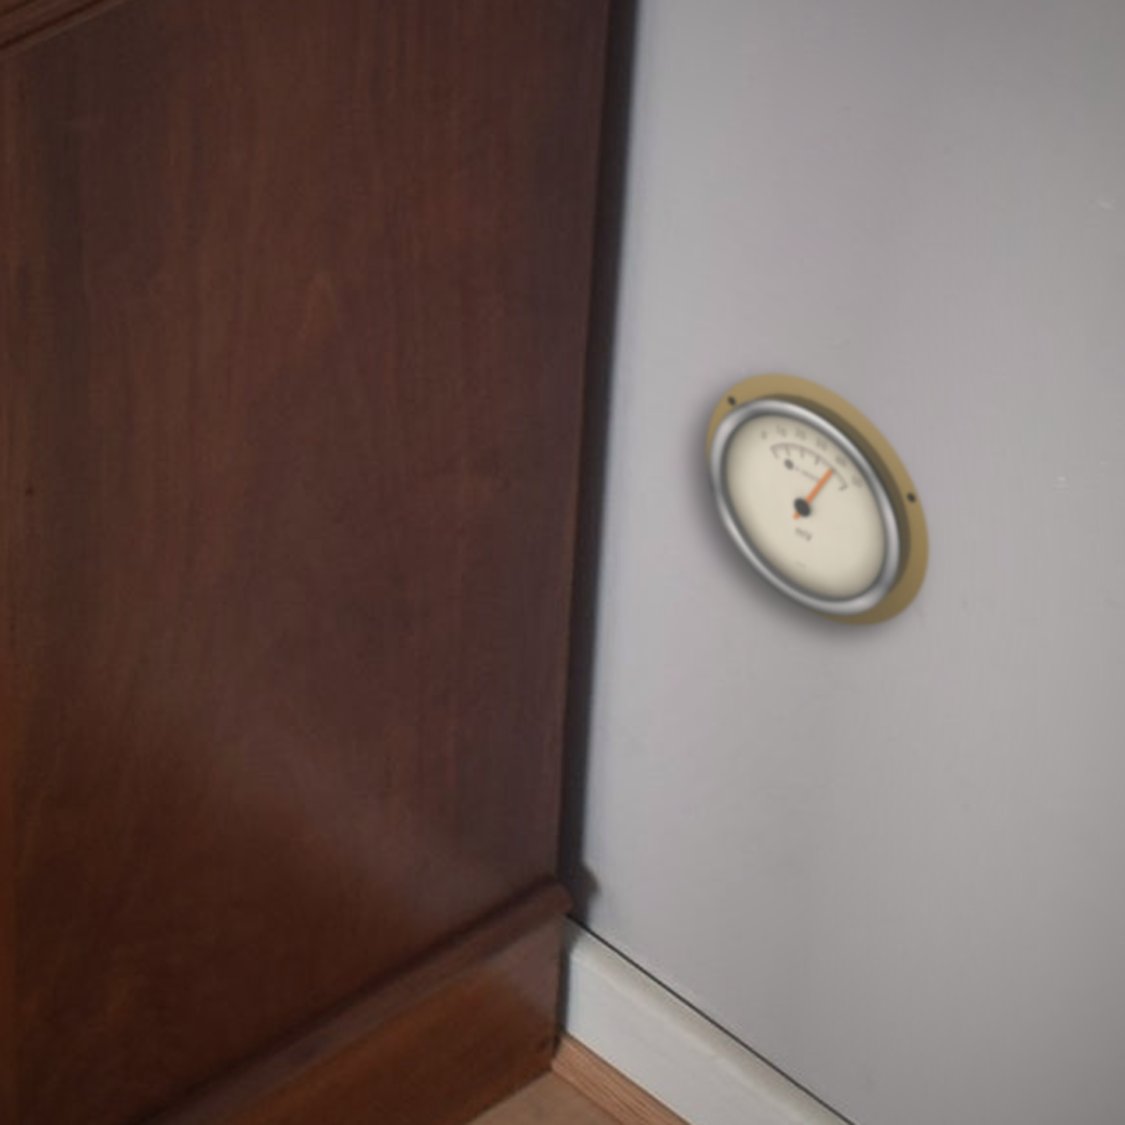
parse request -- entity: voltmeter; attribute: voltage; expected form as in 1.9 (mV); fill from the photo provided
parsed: 40 (mV)
